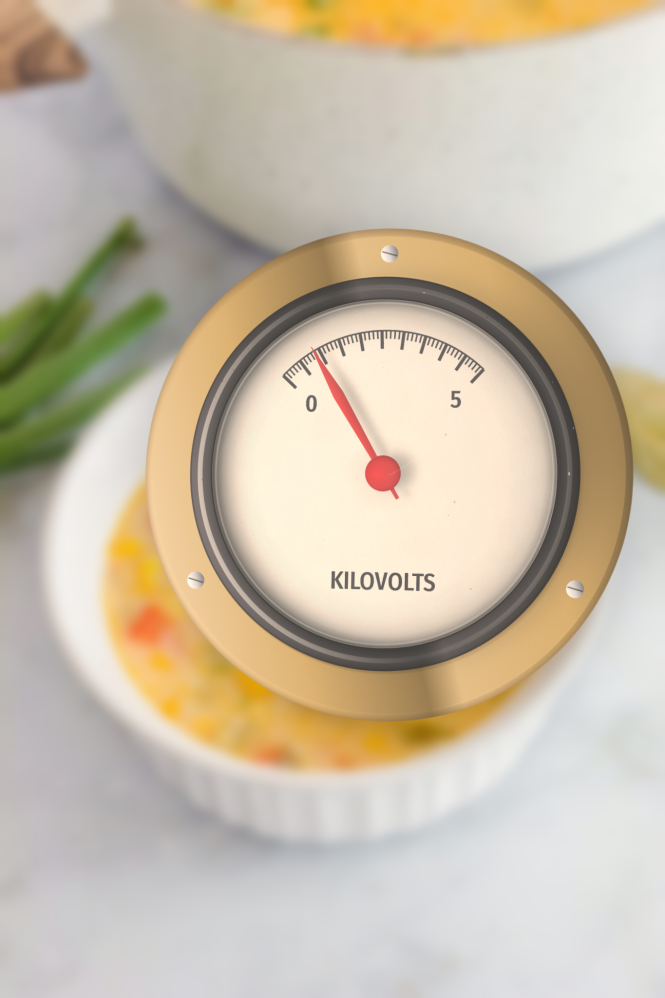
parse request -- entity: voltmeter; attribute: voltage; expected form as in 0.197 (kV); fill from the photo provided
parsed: 0.9 (kV)
